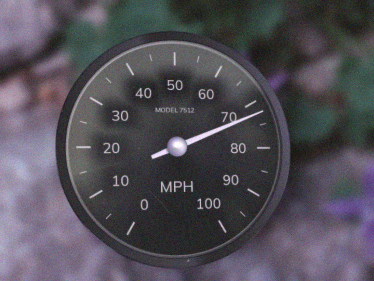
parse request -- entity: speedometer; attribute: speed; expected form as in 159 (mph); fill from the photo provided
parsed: 72.5 (mph)
